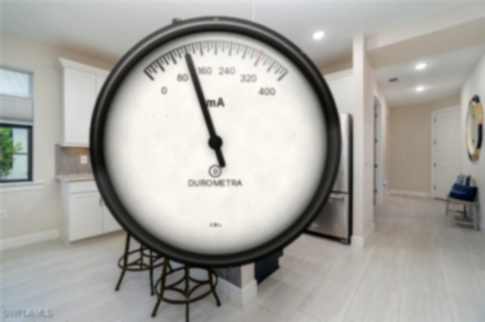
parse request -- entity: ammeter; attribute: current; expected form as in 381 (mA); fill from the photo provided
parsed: 120 (mA)
